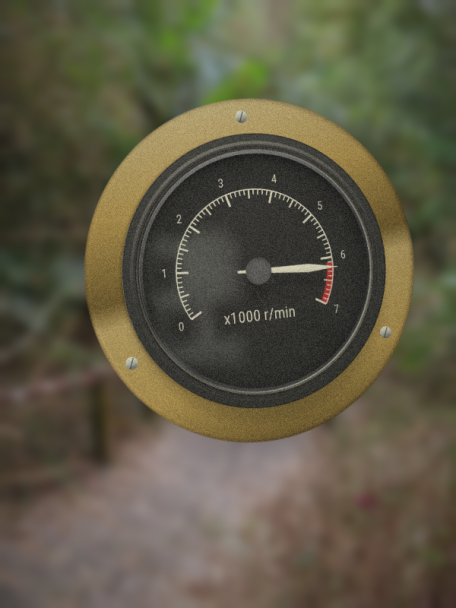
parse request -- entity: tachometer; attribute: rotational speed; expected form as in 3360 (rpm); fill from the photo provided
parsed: 6200 (rpm)
